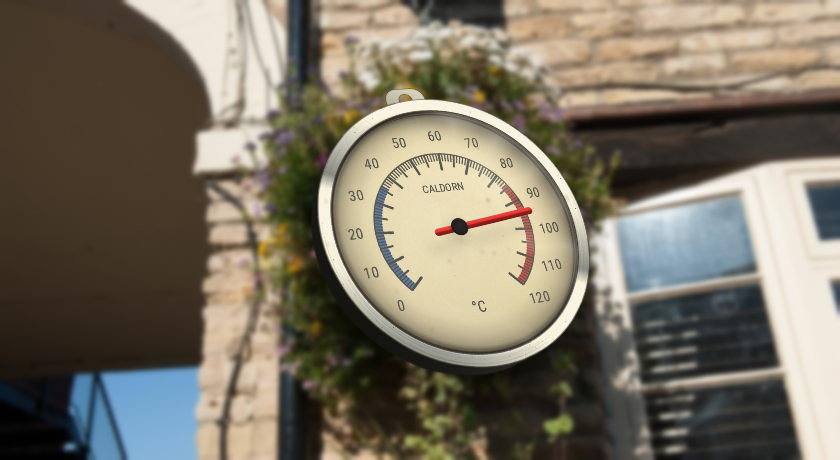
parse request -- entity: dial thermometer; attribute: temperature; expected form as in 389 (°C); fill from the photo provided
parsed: 95 (°C)
